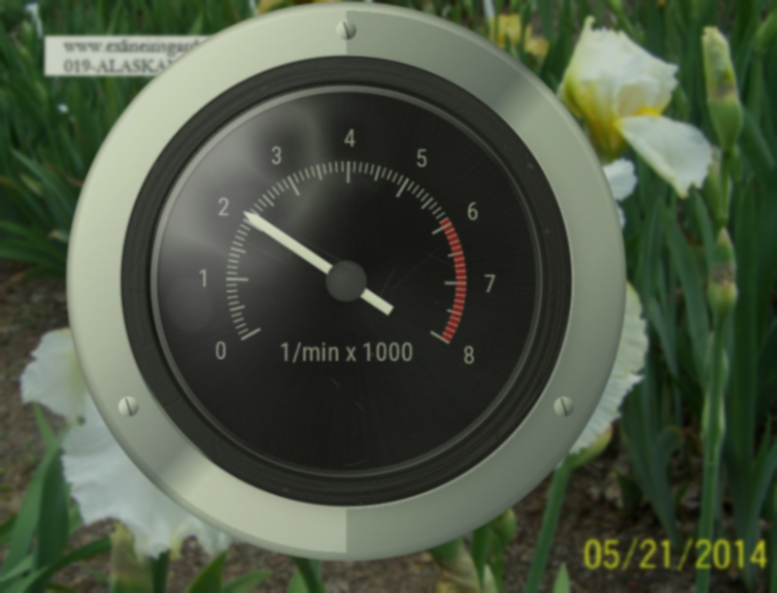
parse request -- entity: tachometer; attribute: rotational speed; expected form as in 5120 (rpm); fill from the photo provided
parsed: 2100 (rpm)
